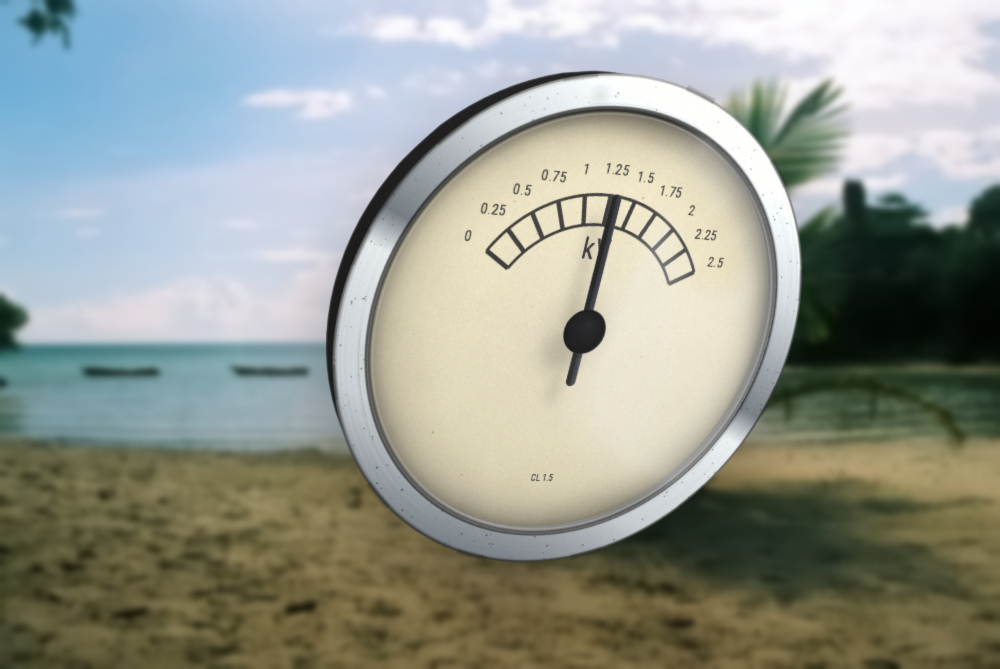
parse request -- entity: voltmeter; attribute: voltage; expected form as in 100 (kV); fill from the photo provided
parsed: 1.25 (kV)
